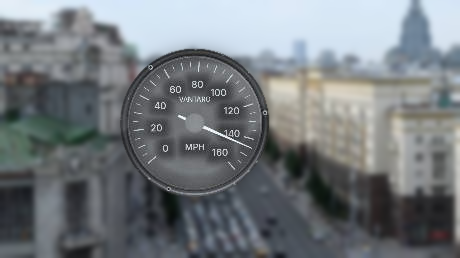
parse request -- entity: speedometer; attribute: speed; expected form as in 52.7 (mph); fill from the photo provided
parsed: 145 (mph)
